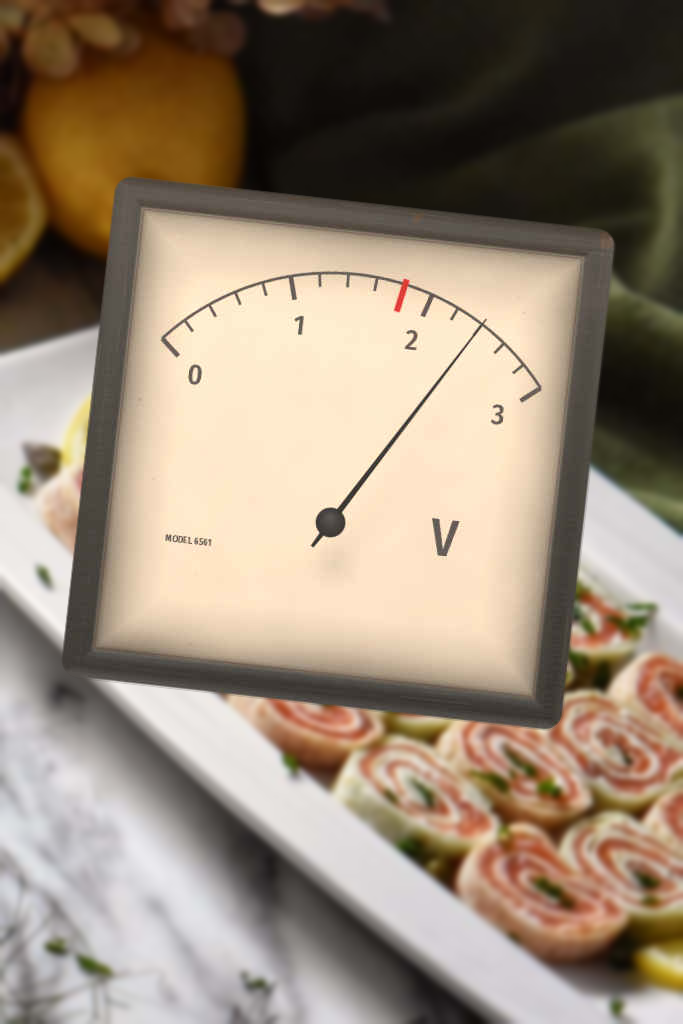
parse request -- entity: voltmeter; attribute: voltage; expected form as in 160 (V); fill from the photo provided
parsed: 2.4 (V)
